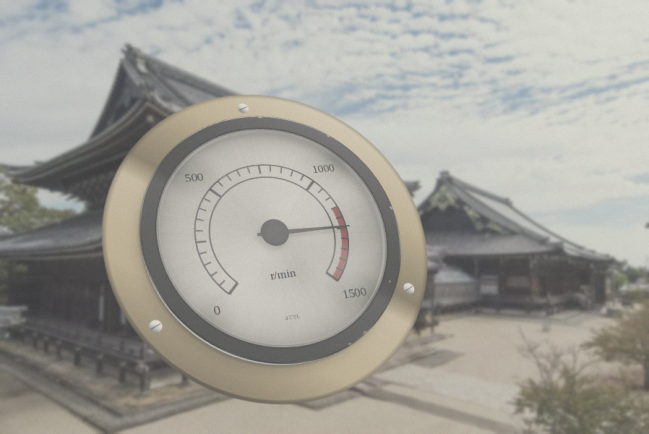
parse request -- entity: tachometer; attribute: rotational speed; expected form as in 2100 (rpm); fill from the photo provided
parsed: 1250 (rpm)
